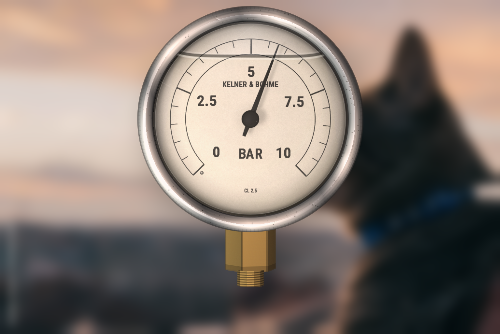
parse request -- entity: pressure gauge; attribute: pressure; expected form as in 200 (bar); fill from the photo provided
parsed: 5.75 (bar)
